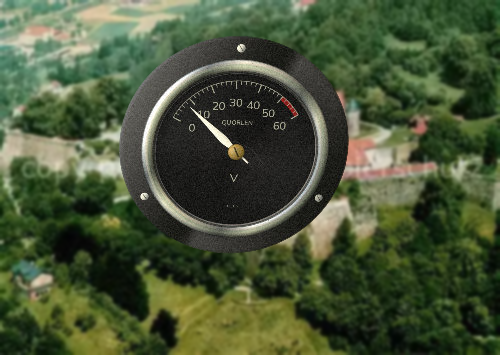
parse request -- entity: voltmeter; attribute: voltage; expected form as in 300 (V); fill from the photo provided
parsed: 8 (V)
